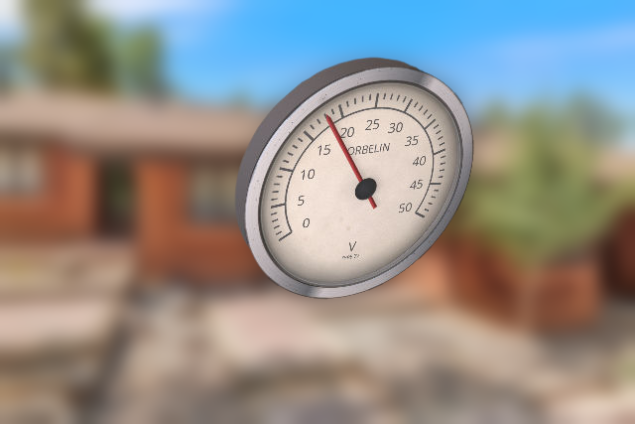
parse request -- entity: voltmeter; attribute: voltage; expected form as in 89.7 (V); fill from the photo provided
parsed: 18 (V)
